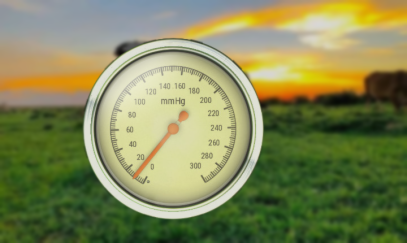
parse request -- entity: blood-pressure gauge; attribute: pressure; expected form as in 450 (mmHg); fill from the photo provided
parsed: 10 (mmHg)
